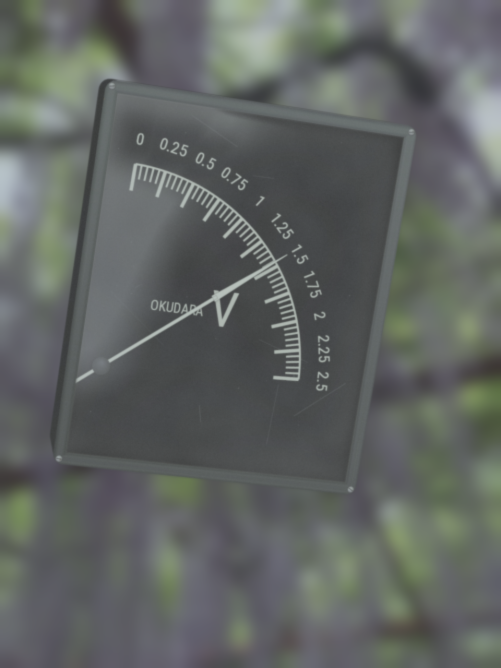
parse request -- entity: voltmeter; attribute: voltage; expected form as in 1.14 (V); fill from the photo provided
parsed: 1.45 (V)
